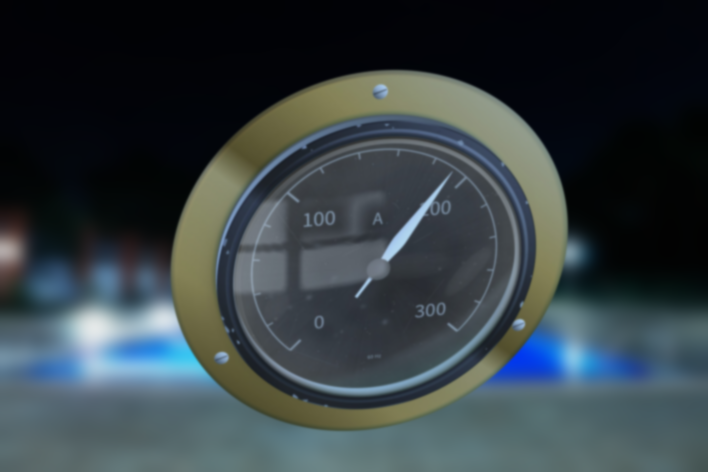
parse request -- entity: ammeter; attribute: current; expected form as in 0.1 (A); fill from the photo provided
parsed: 190 (A)
